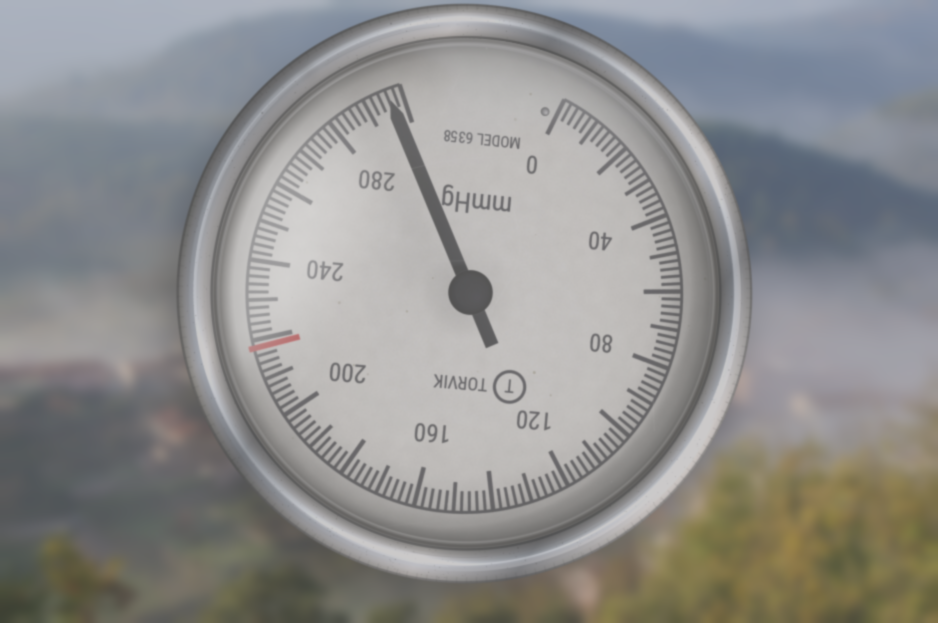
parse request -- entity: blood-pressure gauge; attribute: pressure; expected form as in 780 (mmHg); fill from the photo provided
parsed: 296 (mmHg)
